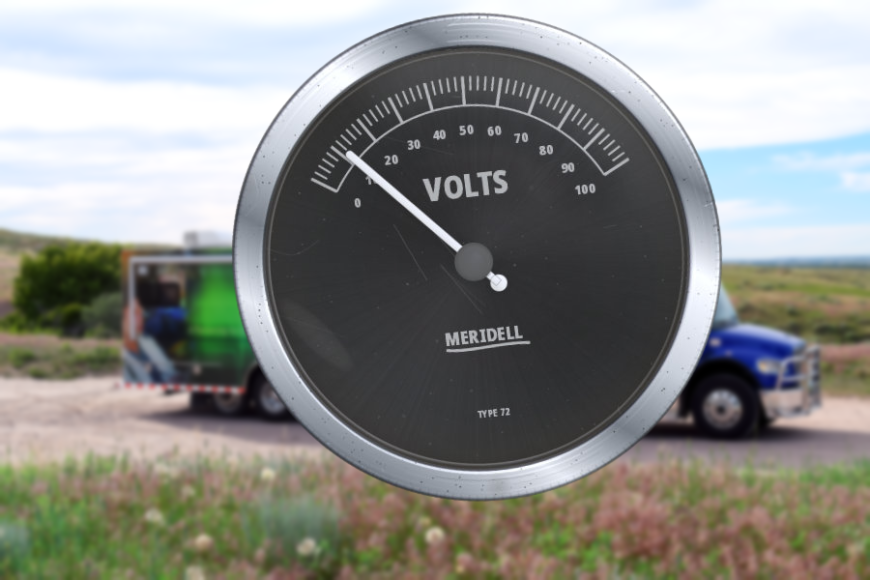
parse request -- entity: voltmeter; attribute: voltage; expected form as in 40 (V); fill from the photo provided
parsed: 12 (V)
